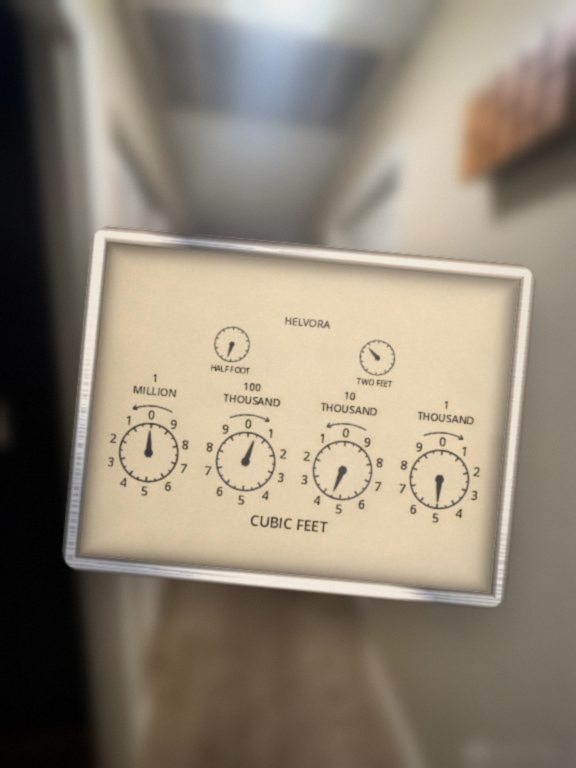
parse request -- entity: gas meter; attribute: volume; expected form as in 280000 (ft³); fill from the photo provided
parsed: 4500 (ft³)
